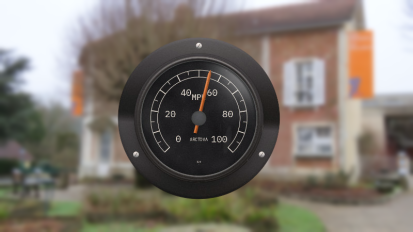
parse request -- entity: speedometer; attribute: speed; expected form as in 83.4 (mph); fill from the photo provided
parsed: 55 (mph)
